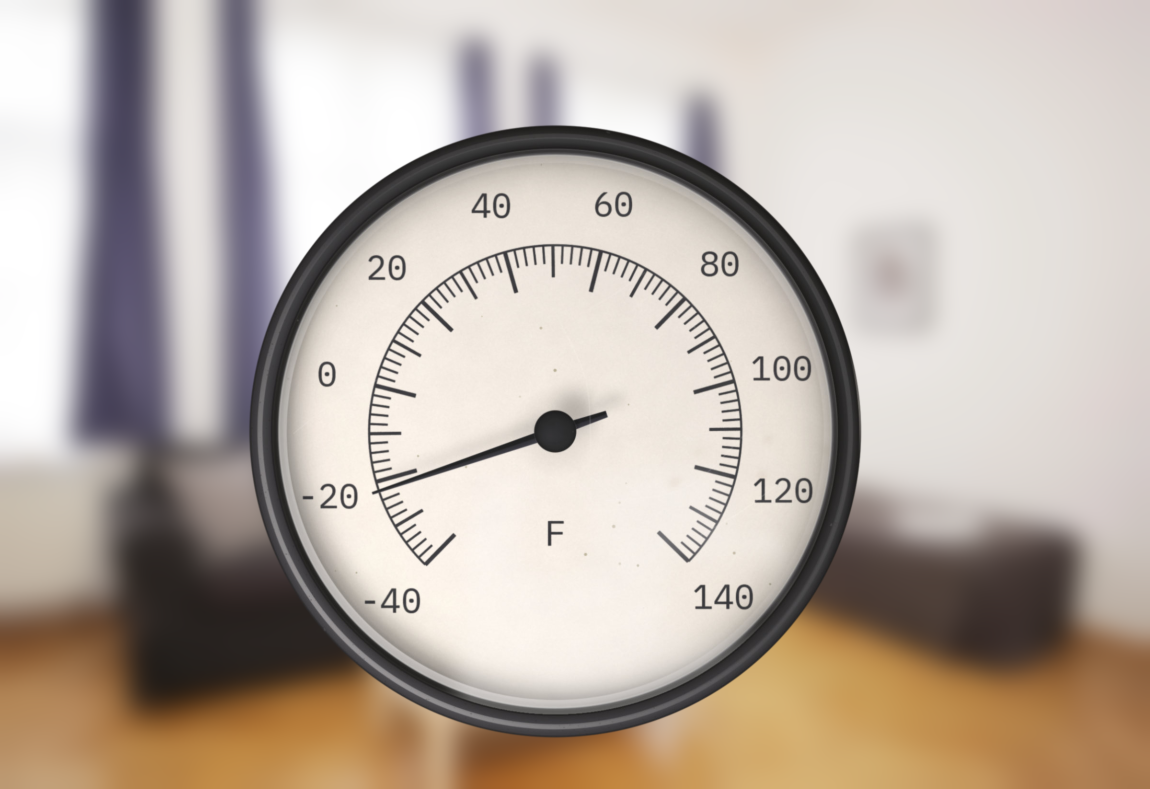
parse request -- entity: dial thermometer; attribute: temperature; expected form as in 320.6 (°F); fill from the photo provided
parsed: -22 (°F)
